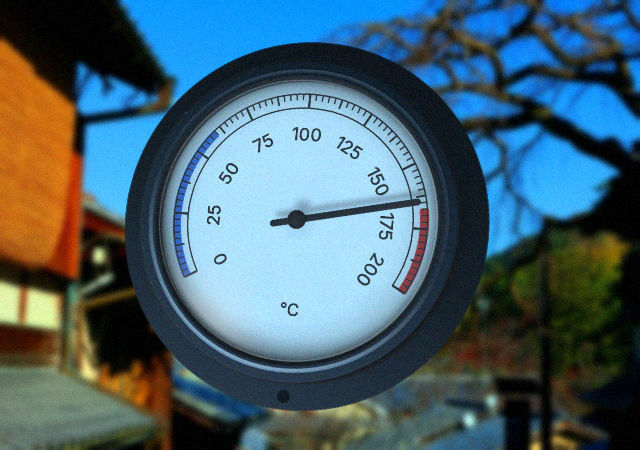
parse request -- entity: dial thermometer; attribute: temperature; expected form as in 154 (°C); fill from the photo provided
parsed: 165 (°C)
